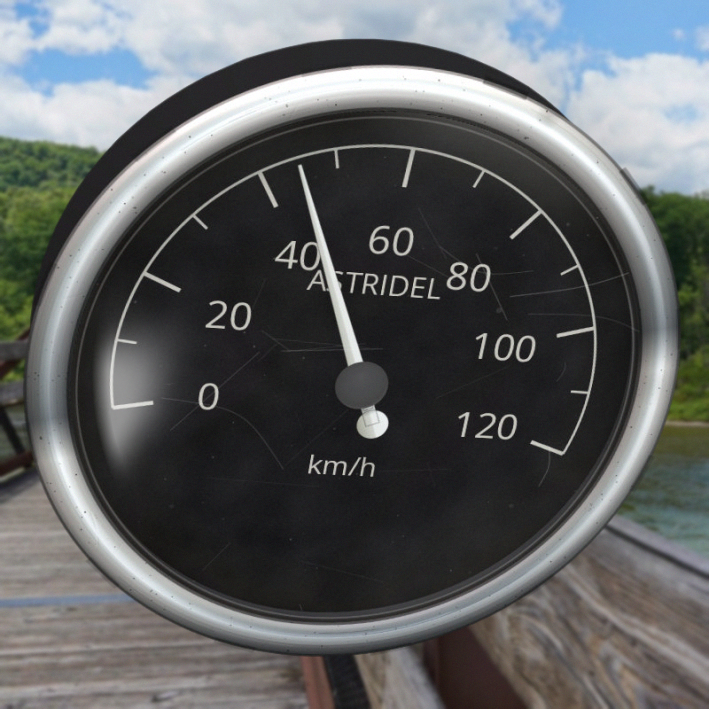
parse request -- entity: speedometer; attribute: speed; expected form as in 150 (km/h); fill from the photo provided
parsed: 45 (km/h)
